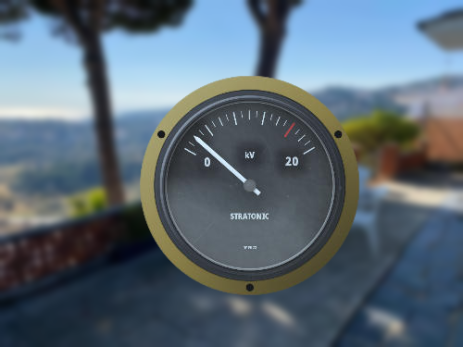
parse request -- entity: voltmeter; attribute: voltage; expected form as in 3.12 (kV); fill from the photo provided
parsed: 2 (kV)
